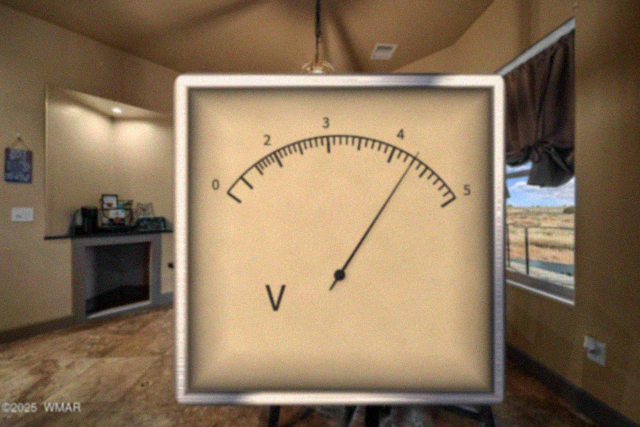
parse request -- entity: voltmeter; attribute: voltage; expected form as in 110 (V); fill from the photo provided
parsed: 4.3 (V)
